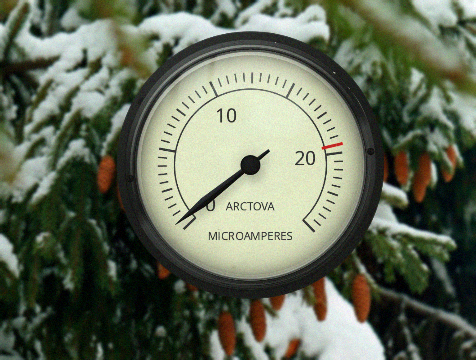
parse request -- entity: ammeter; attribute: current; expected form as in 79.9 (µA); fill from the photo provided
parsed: 0.5 (µA)
